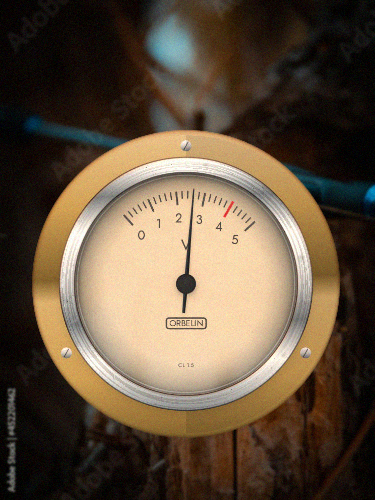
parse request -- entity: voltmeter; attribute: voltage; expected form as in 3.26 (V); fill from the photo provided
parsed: 2.6 (V)
